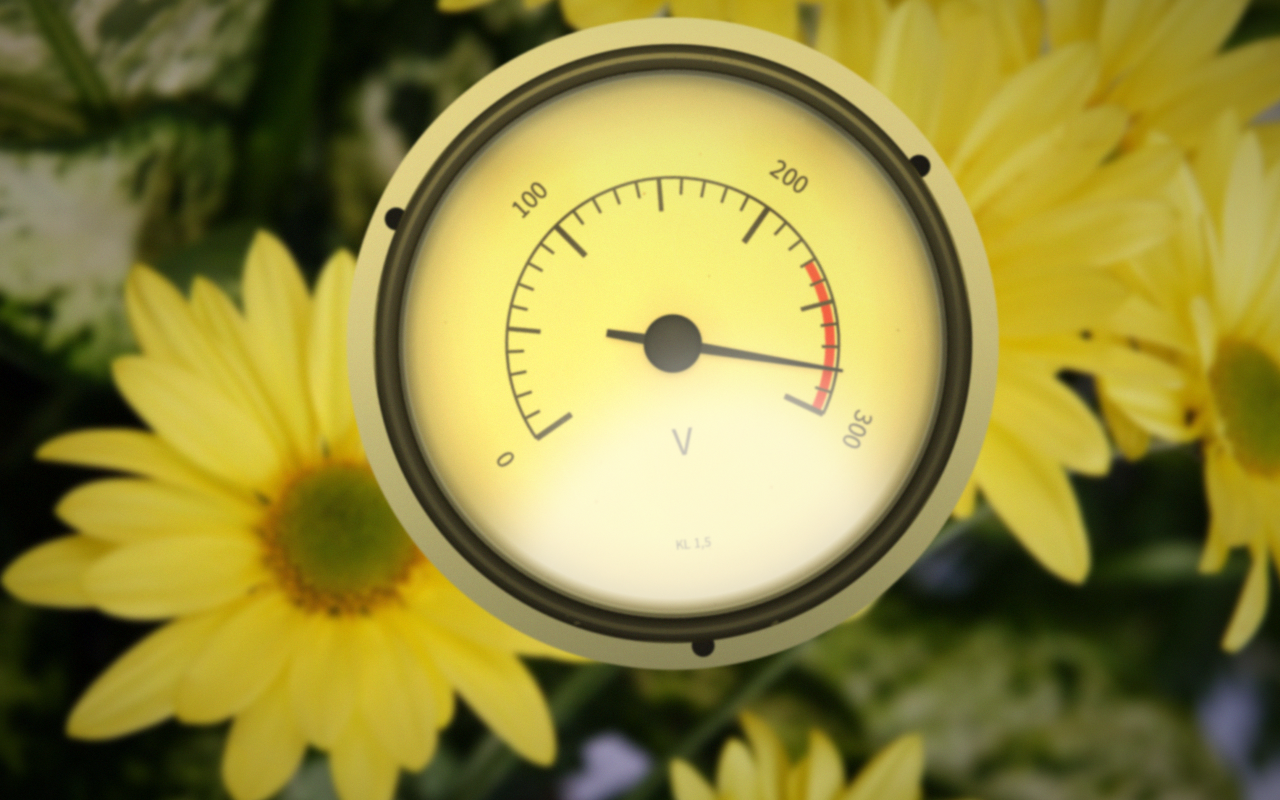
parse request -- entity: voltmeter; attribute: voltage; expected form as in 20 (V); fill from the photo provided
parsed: 280 (V)
